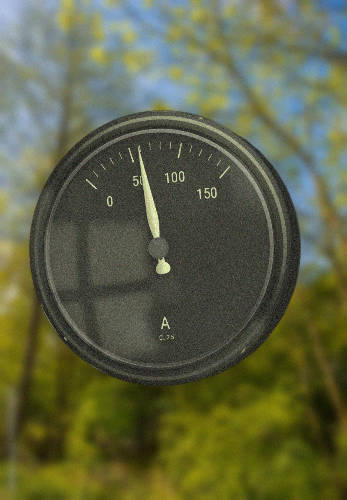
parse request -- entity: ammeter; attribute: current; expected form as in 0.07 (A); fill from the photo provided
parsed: 60 (A)
